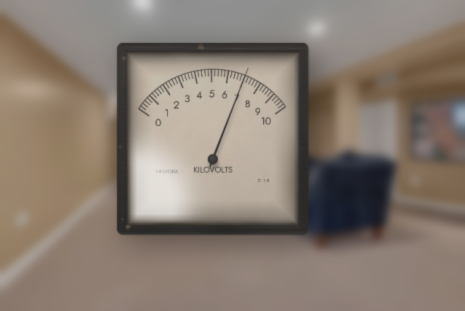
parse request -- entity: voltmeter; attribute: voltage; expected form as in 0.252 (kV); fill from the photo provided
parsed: 7 (kV)
